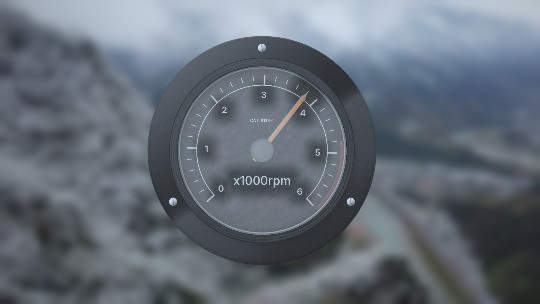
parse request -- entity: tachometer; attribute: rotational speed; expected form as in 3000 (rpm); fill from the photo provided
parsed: 3800 (rpm)
